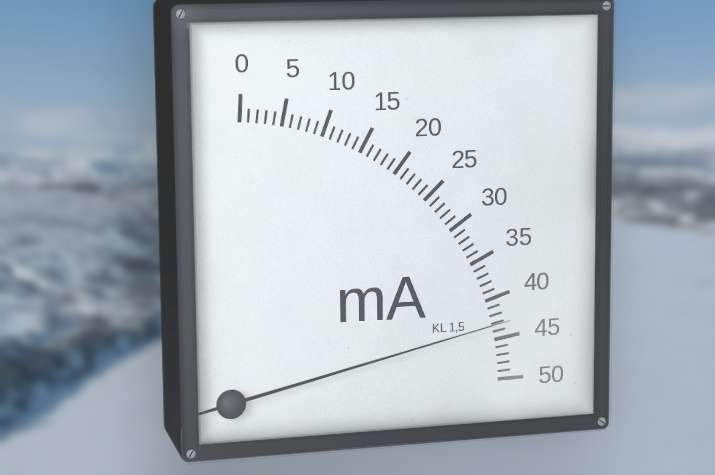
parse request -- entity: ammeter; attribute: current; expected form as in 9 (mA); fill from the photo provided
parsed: 43 (mA)
